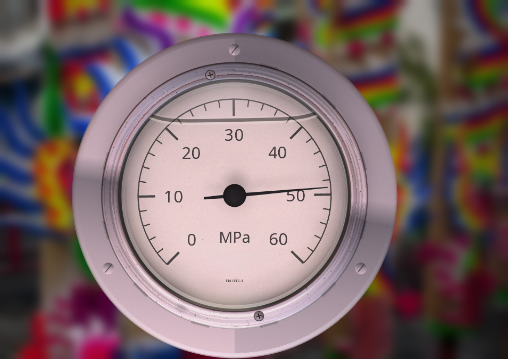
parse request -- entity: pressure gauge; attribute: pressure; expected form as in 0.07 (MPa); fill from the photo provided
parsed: 49 (MPa)
